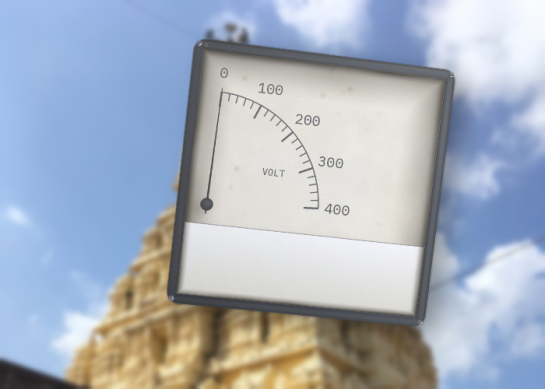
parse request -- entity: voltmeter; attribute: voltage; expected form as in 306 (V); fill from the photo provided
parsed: 0 (V)
